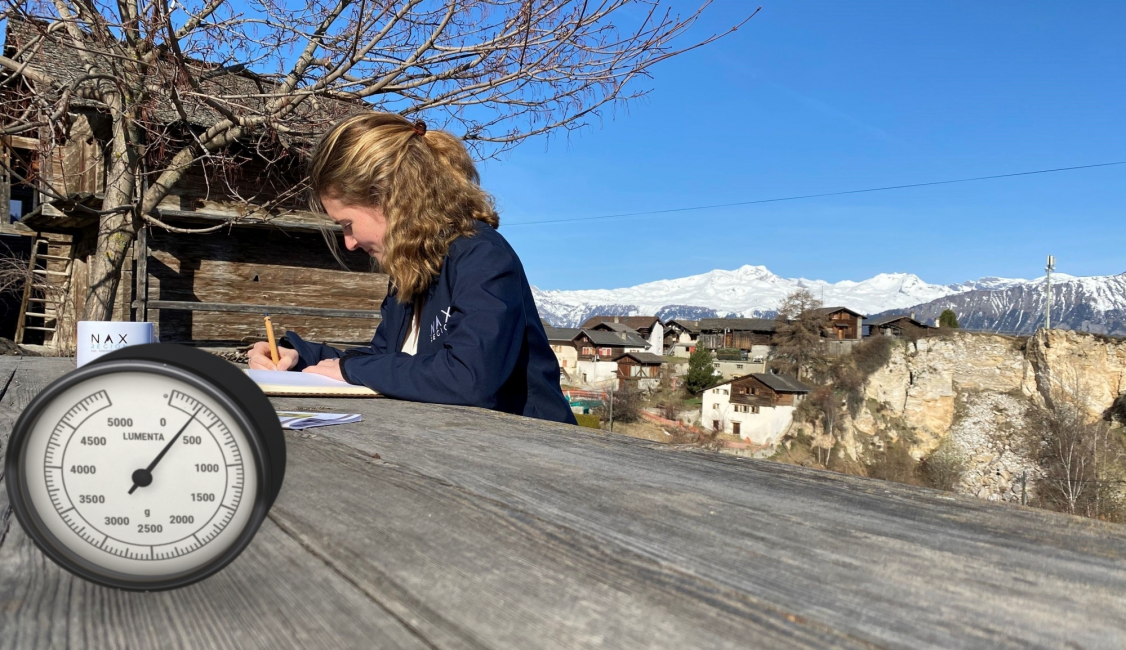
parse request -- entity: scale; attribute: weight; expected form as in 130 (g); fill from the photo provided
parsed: 300 (g)
